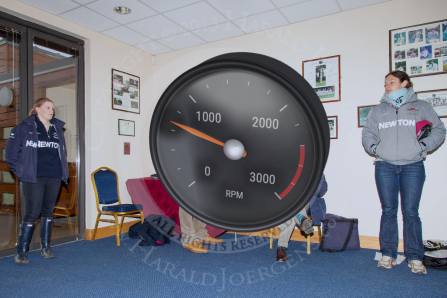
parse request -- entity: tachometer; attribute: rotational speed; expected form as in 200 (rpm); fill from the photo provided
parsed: 700 (rpm)
